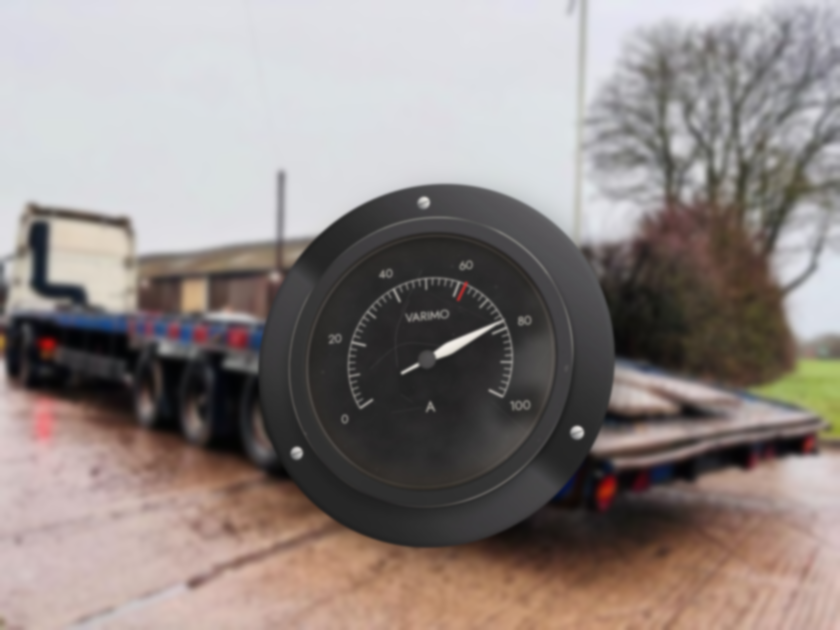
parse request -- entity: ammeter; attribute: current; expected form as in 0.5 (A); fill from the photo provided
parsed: 78 (A)
